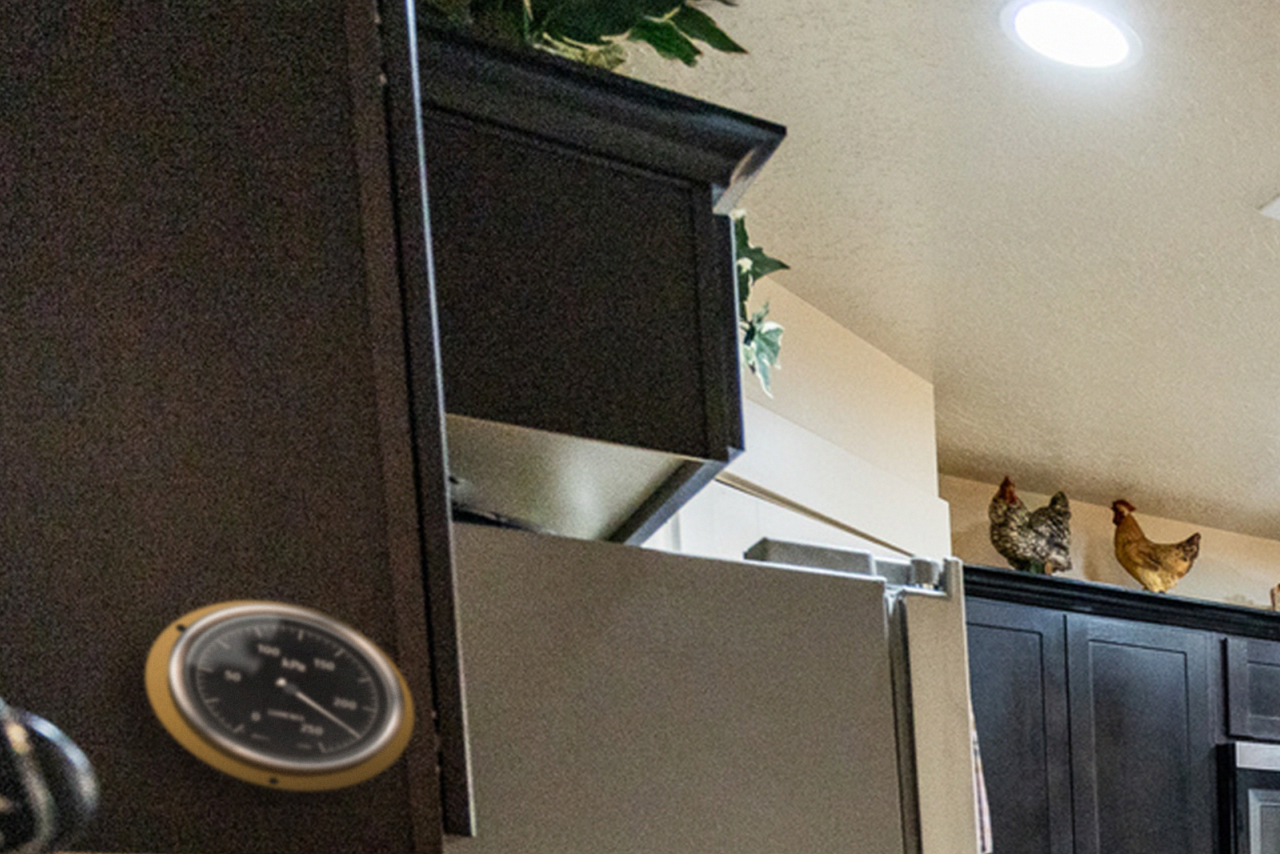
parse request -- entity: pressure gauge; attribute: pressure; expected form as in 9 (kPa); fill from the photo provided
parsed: 225 (kPa)
